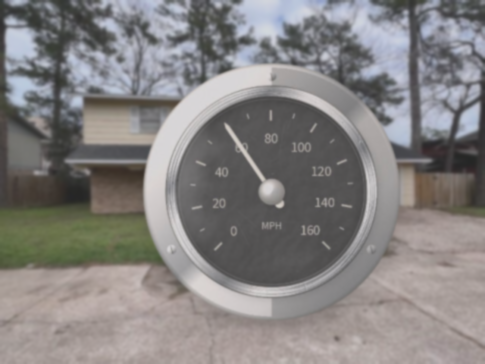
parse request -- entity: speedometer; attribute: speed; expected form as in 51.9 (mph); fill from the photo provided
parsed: 60 (mph)
